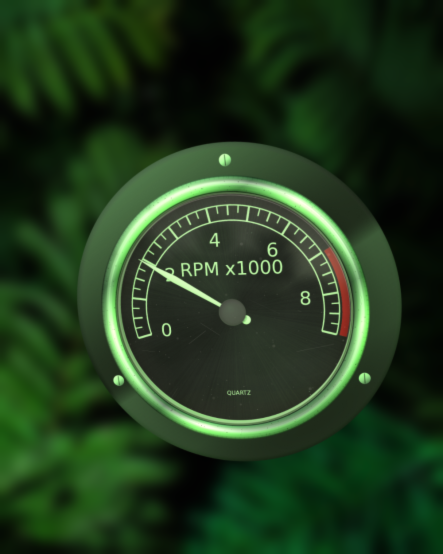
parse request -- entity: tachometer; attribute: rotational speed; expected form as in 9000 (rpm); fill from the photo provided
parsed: 2000 (rpm)
